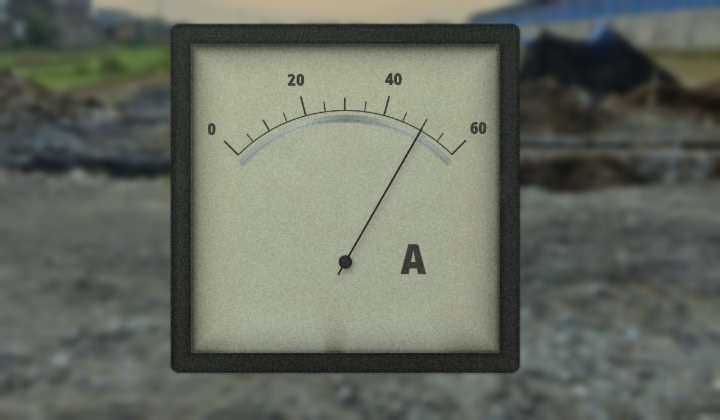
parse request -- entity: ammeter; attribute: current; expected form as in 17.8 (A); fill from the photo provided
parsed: 50 (A)
